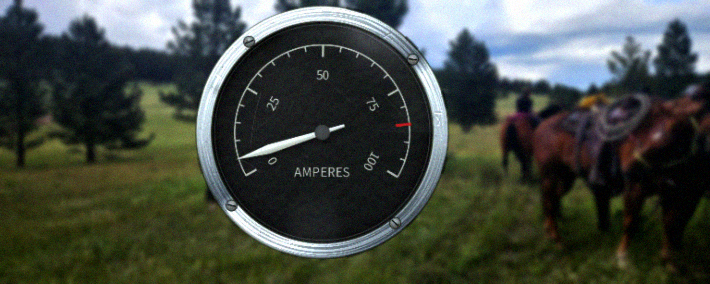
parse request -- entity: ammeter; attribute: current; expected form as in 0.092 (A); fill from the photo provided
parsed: 5 (A)
